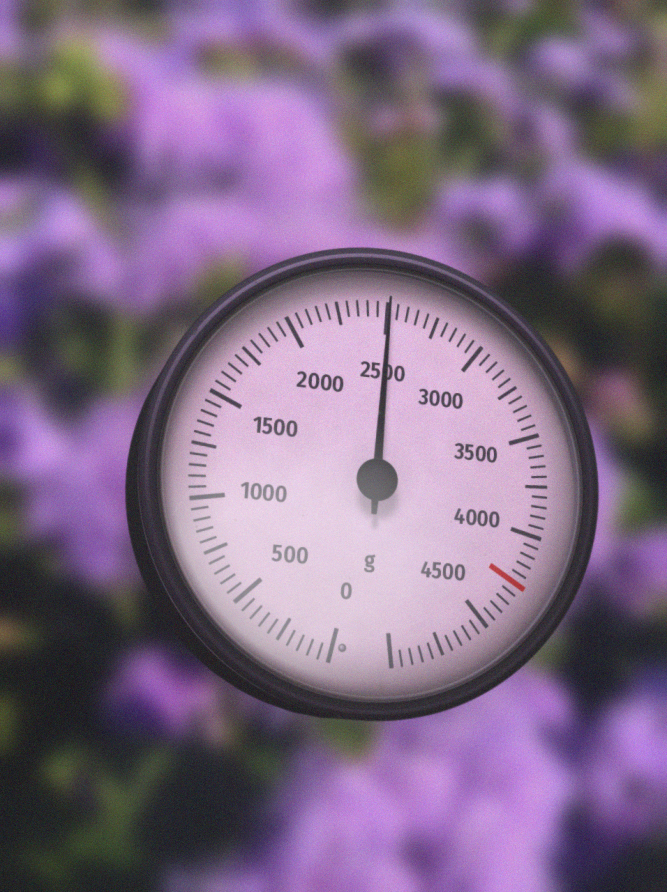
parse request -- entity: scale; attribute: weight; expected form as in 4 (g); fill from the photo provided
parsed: 2500 (g)
